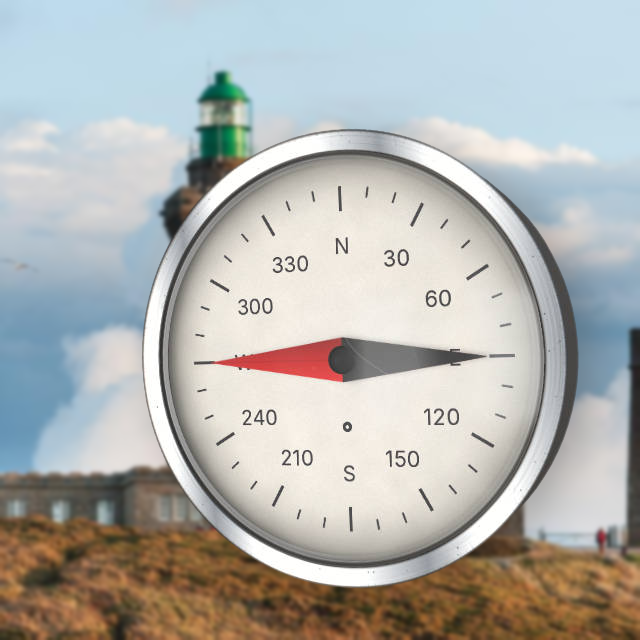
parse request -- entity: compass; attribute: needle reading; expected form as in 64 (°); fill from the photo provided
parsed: 270 (°)
